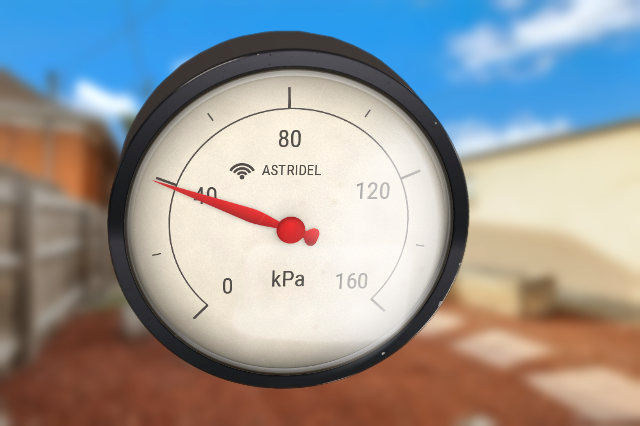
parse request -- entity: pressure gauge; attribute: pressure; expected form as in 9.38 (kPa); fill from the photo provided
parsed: 40 (kPa)
